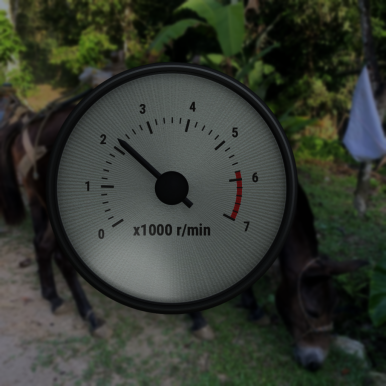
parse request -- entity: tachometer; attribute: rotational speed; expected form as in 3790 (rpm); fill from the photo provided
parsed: 2200 (rpm)
